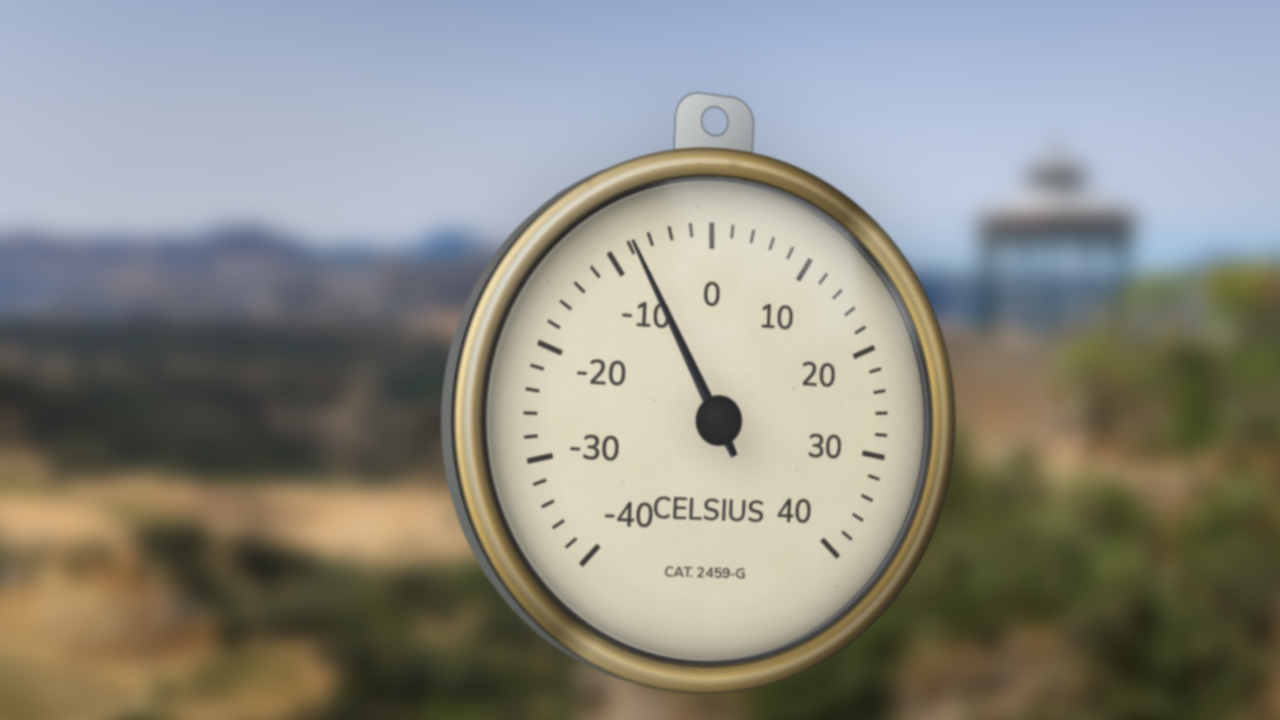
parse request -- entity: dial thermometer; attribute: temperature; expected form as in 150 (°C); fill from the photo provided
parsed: -8 (°C)
